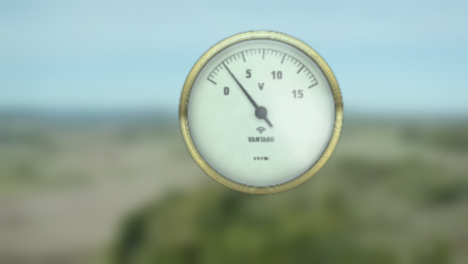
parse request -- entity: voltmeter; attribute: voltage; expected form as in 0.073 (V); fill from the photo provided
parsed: 2.5 (V)
